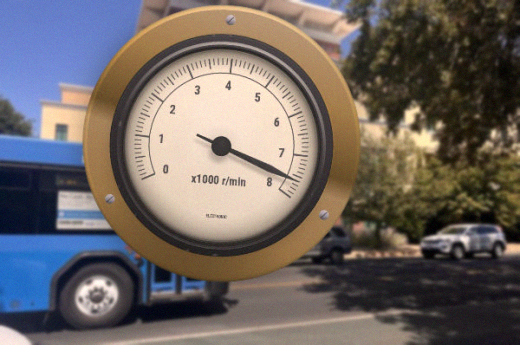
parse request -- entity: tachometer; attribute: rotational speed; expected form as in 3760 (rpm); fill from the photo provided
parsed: 7600 (rpm)
